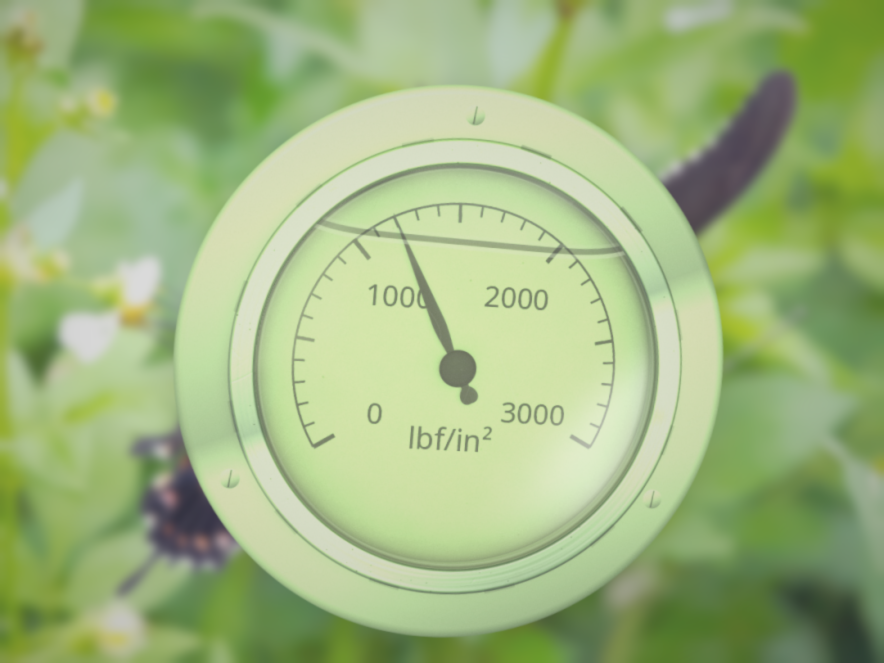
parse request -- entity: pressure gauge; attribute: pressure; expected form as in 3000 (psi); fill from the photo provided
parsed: 1200 (psi)
